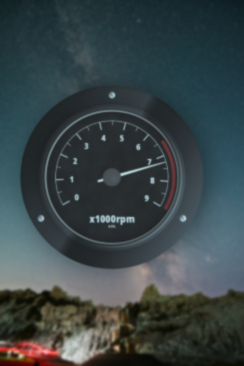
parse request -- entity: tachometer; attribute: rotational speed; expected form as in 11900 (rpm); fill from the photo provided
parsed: 7250 (rpm)
